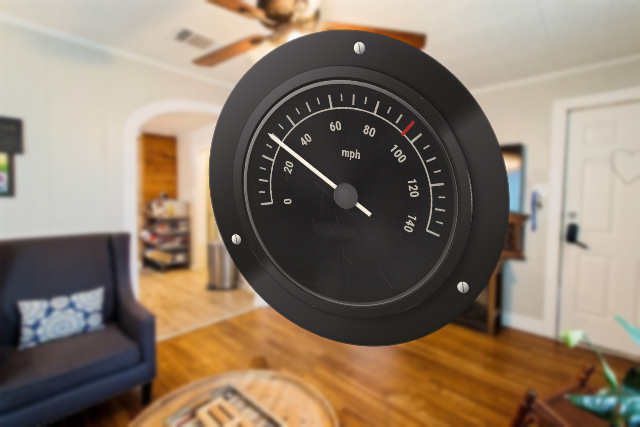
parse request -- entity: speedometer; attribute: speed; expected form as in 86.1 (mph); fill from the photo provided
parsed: 30 (mph)
